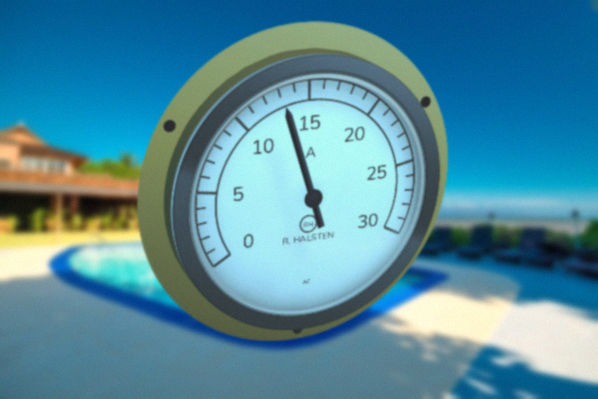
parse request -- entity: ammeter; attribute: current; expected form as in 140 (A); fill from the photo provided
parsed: 13 (A)
